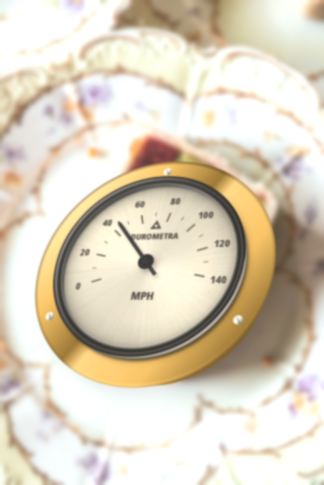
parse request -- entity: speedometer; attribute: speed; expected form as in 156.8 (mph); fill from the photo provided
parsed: 45 (mph)
